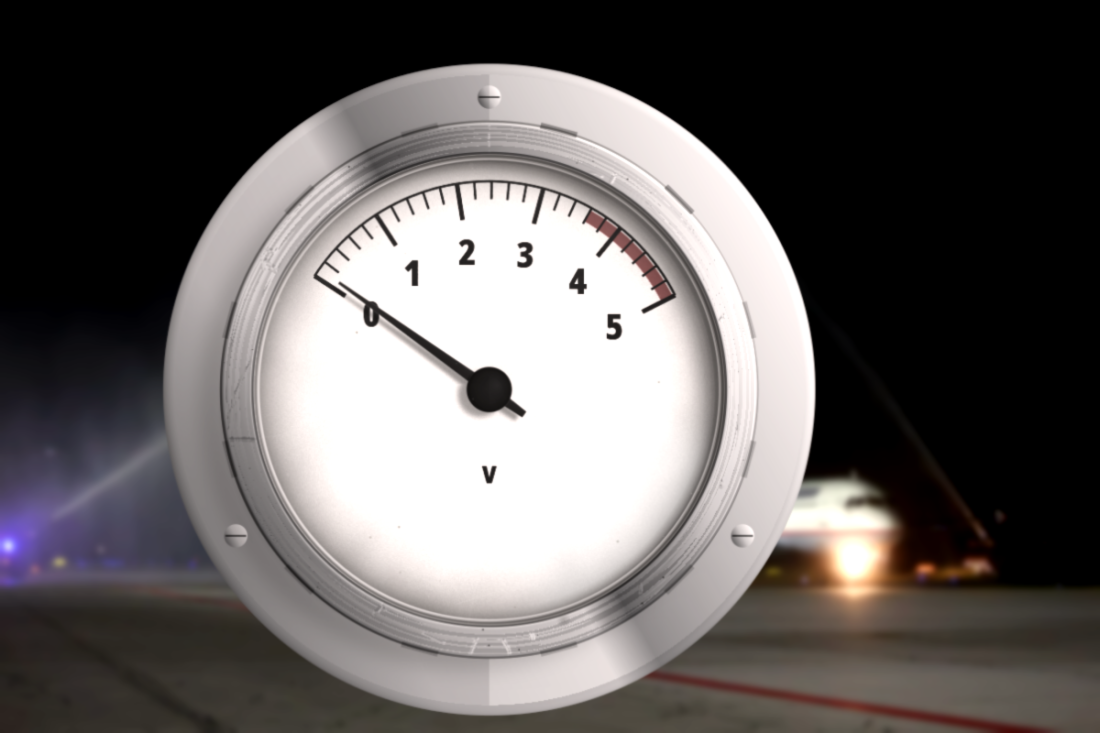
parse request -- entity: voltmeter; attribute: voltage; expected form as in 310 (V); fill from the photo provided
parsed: 0.1 (V)
